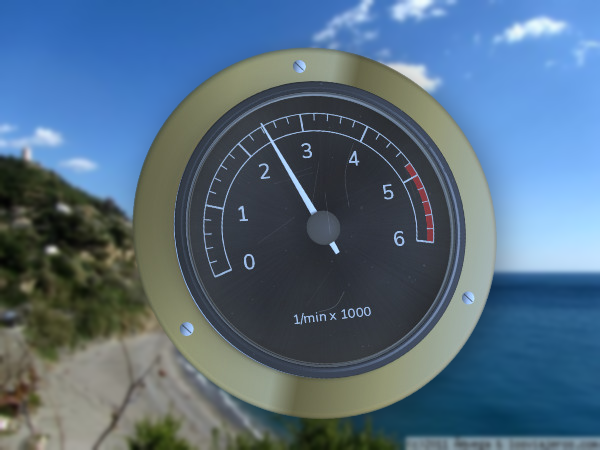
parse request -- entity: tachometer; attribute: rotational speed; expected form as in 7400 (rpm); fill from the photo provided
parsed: 2400 (rpm)
